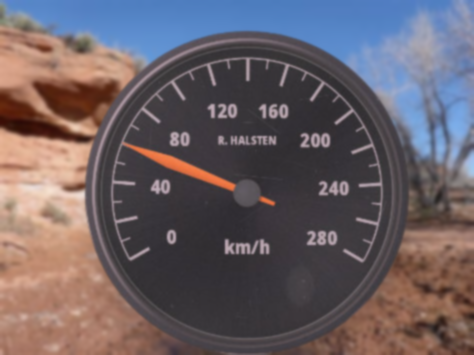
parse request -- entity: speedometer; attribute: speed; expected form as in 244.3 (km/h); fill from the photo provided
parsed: 60 (km/h)
